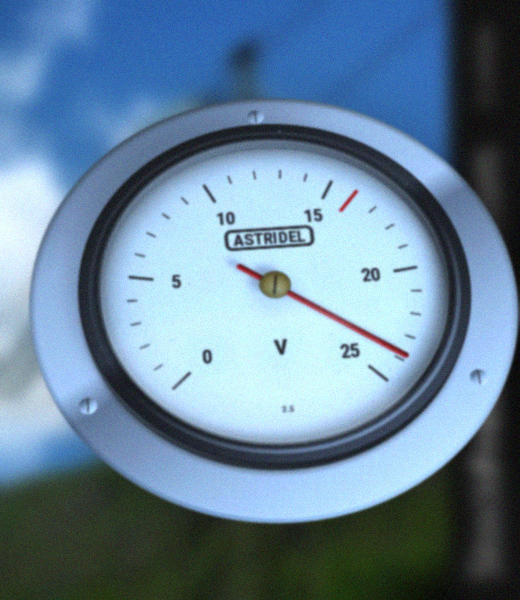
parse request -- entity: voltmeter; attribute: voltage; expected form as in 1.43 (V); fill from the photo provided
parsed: 24 (V)
